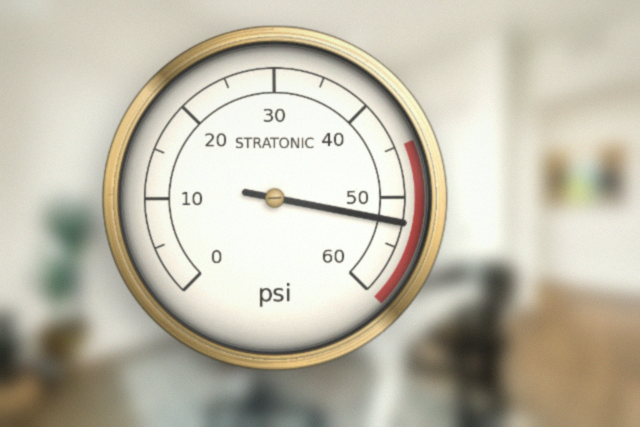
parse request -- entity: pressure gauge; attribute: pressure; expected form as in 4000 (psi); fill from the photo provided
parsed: 52.5 (psi)
